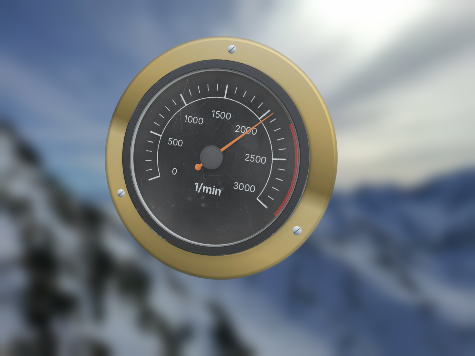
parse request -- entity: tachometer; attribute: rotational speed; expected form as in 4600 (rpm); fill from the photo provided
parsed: 2050 (rpm)
